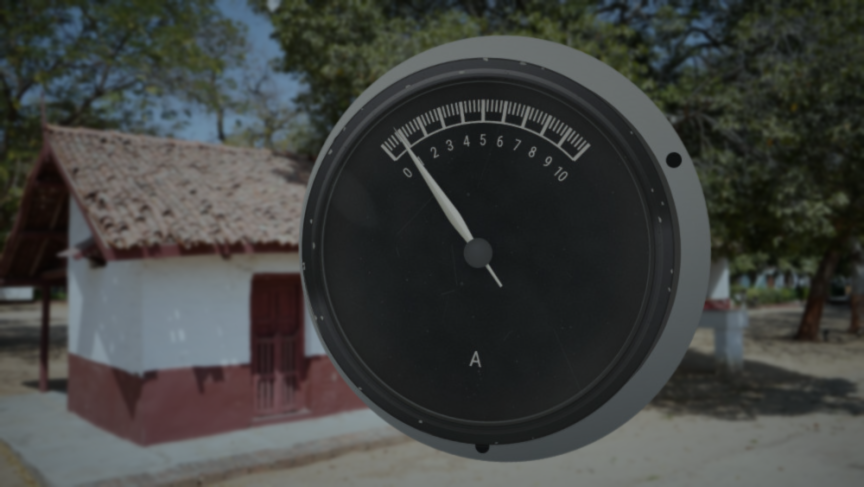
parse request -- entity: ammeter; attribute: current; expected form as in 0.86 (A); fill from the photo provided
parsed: 1 (A)
